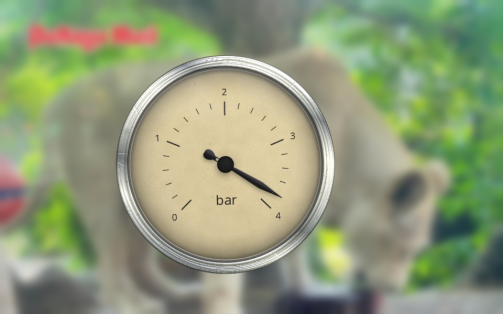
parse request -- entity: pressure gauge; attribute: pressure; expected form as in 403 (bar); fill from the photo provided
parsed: 3.8 (bar)
